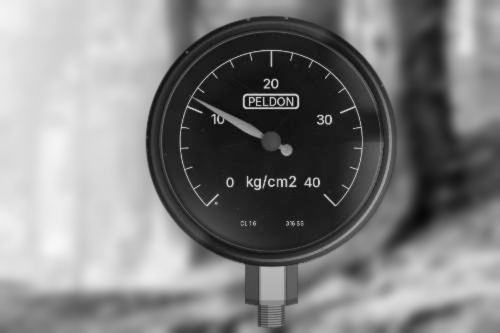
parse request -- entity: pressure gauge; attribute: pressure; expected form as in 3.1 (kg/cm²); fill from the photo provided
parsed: 11 (kg/cm²)
